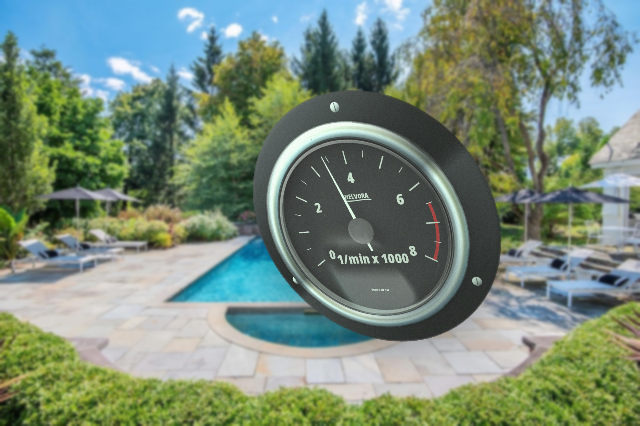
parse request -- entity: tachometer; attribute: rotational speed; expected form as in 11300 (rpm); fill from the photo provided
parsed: 3500 (rpm)
